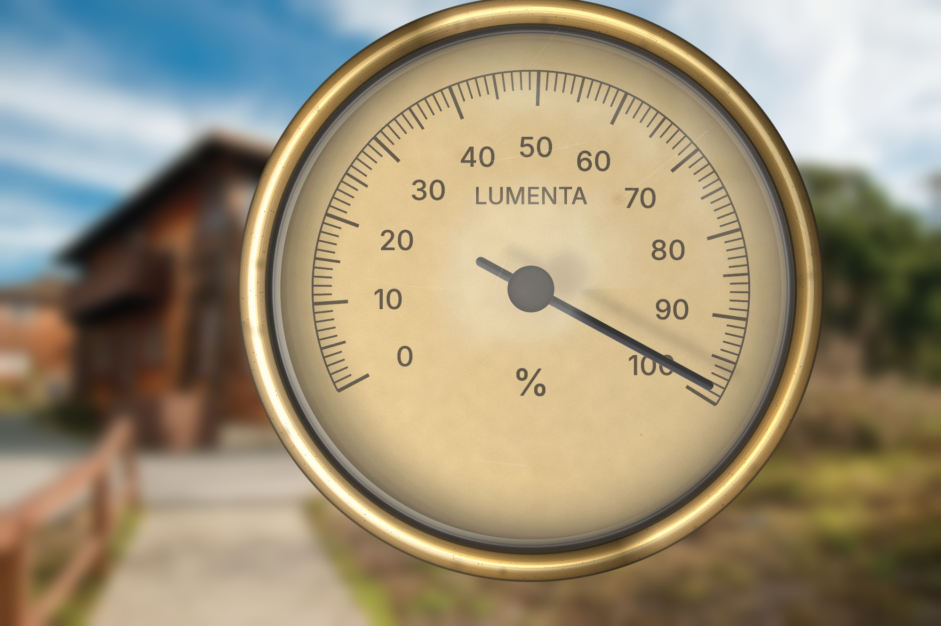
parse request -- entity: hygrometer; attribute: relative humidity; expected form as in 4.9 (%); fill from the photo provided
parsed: 98.5 (%)
